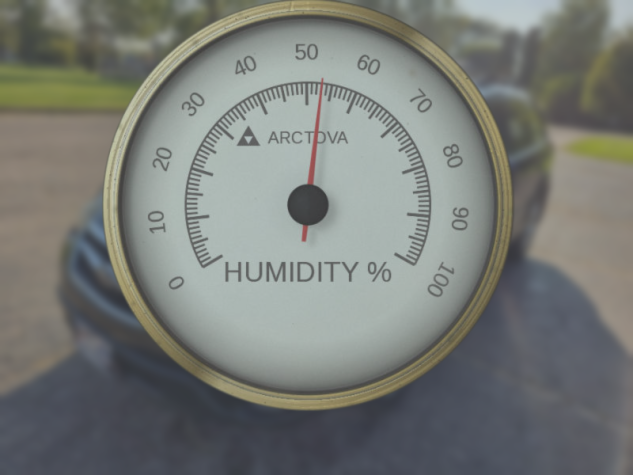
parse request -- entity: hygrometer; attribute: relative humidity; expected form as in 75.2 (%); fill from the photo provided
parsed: 53 (%)
